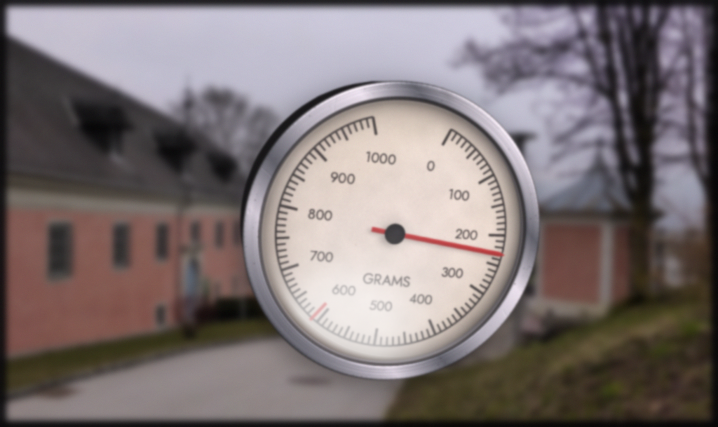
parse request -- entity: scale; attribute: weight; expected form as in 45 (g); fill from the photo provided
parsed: 230 (g)
